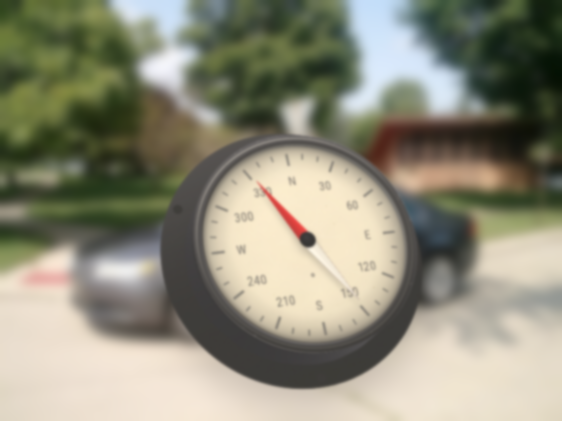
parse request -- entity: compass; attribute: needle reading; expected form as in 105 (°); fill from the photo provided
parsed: 330 (°)
